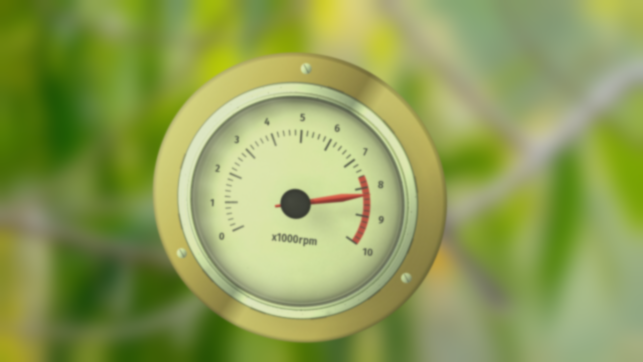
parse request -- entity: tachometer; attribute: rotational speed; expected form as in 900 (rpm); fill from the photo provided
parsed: 8200 (rpm)
